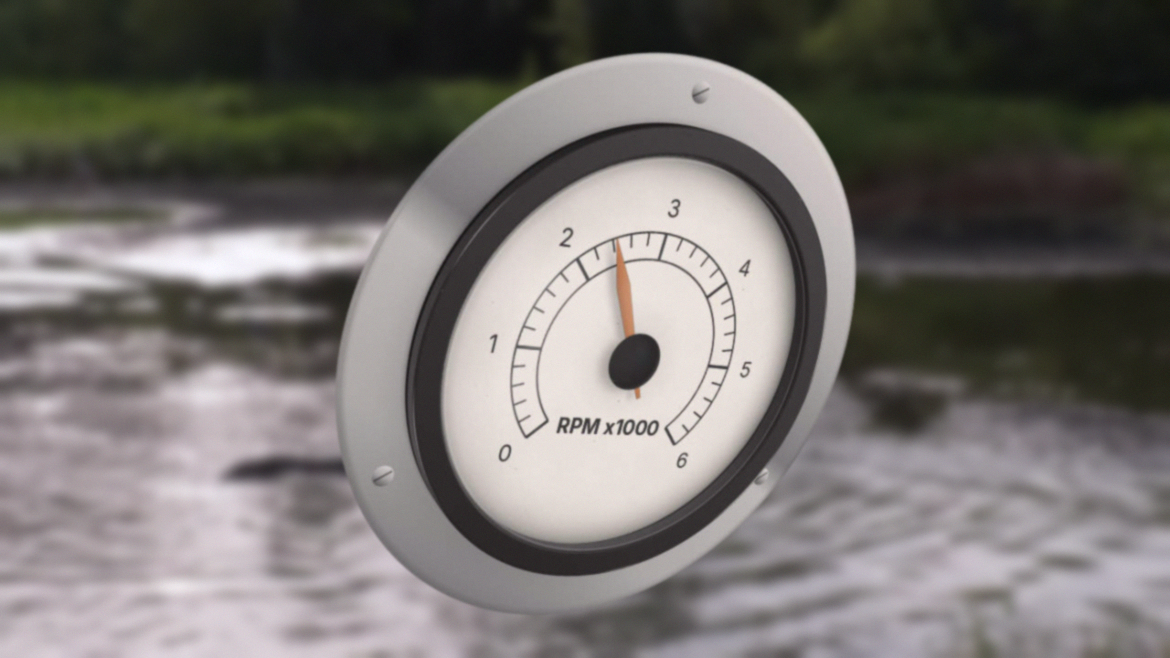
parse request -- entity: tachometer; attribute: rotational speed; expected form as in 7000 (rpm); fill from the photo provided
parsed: 2400 (rpm)
